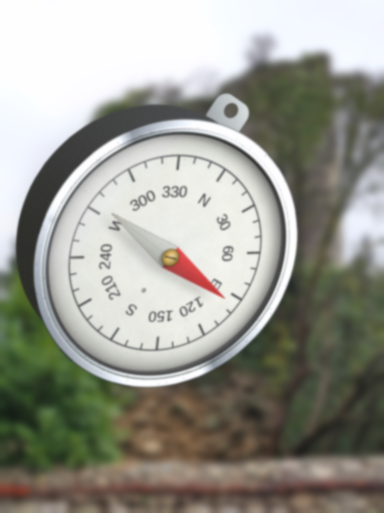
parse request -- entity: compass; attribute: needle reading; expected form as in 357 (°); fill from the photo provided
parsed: 95 (°)
